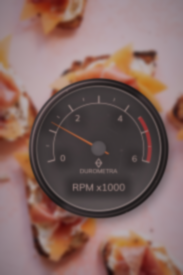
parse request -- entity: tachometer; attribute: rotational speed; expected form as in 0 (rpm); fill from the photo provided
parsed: 1250 (rpm)
